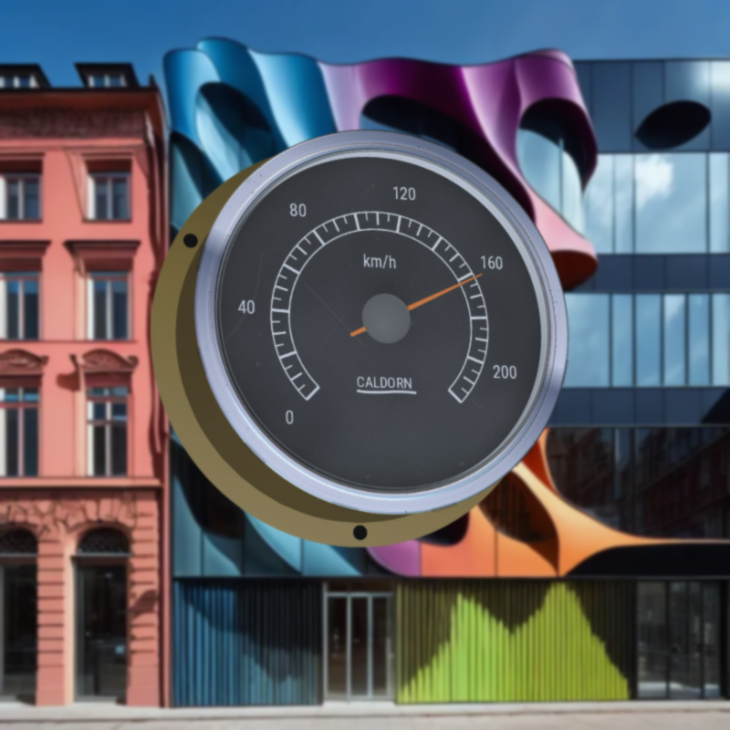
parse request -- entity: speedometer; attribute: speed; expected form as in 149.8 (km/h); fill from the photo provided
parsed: 162.5 (km/h)
